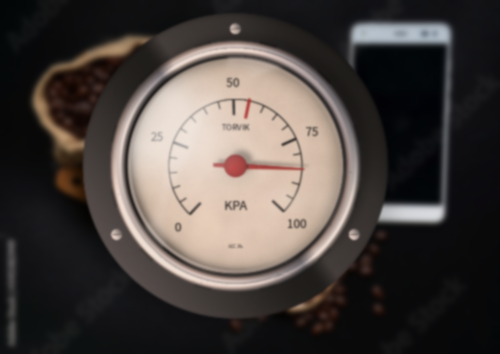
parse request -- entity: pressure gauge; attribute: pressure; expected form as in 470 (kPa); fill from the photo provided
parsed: 85 (kPa)
